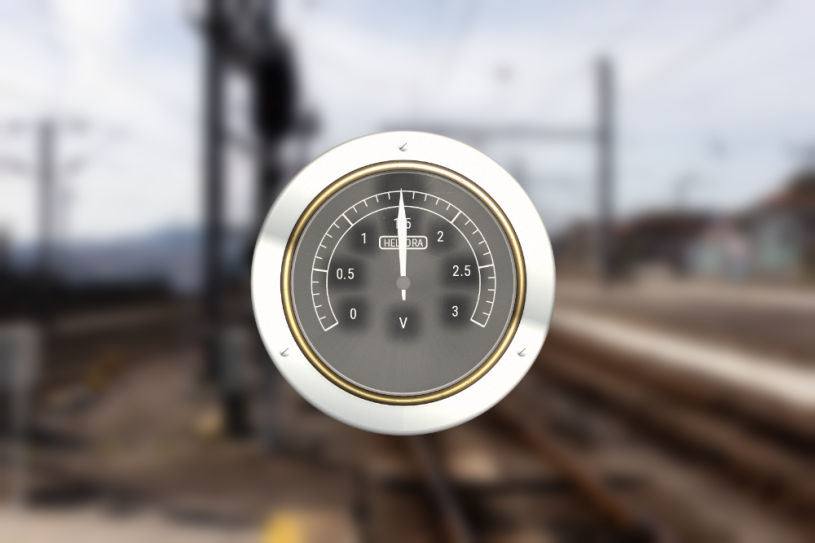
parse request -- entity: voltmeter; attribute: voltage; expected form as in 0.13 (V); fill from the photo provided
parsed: 1.5 (V)
